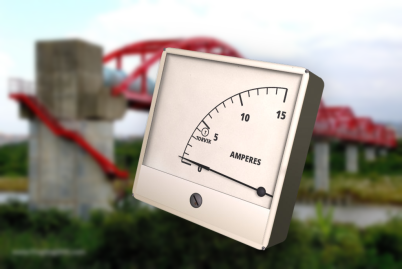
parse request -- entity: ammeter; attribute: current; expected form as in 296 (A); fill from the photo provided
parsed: 0.5 (A)
